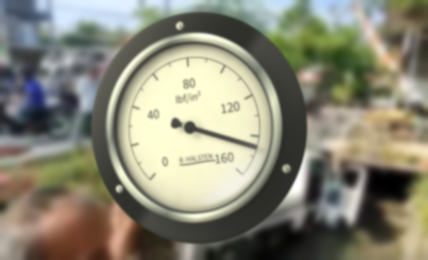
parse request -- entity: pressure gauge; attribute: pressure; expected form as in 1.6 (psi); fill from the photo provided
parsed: 145 (psi)
